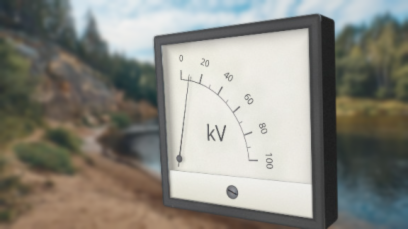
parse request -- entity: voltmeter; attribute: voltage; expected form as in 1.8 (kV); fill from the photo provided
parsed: 10 (kV)
